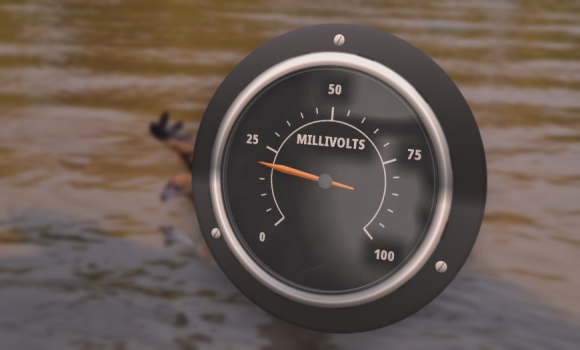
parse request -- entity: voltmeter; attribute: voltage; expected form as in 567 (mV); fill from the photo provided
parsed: 20 (mV)
